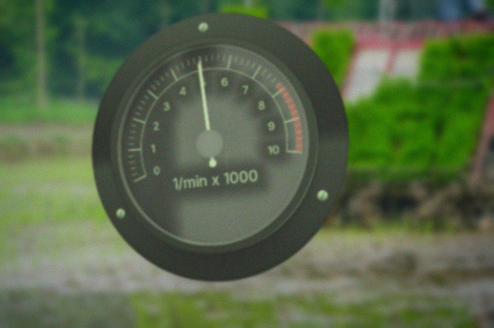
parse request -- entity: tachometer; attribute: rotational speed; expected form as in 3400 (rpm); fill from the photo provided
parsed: 5000 (rpm)
